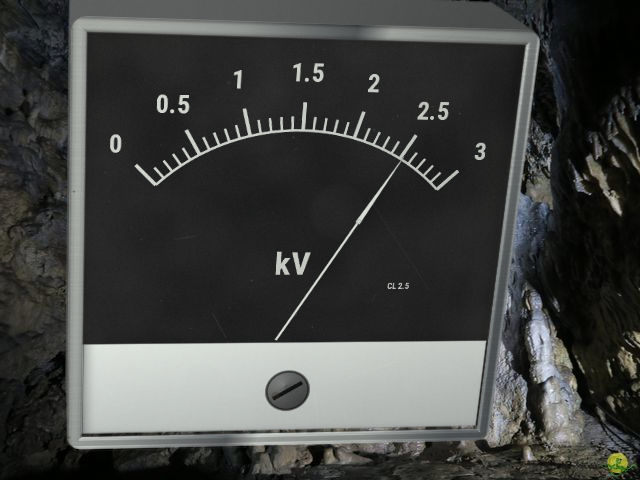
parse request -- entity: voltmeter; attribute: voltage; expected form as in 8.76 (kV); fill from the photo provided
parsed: 2.5 (kV)
